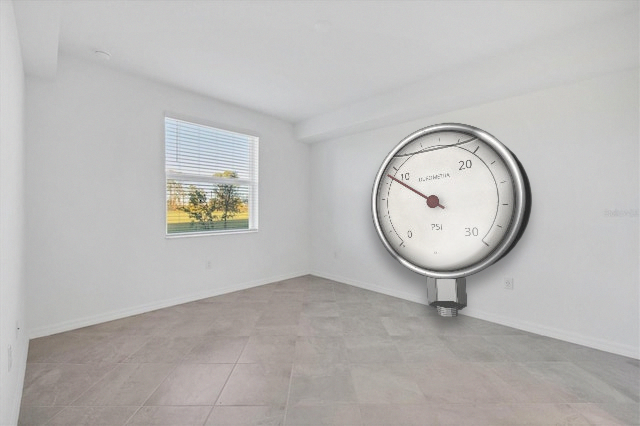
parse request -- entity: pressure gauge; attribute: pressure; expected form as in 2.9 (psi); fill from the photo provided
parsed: 9 (psi)
